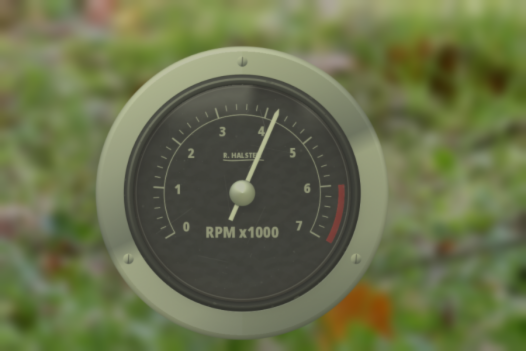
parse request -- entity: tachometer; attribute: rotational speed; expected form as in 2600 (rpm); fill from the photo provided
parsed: 4200 (rpm)
